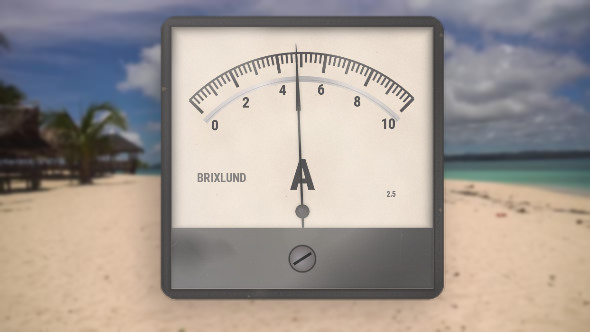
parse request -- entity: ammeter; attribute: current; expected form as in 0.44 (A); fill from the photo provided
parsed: 4.8 (A)
